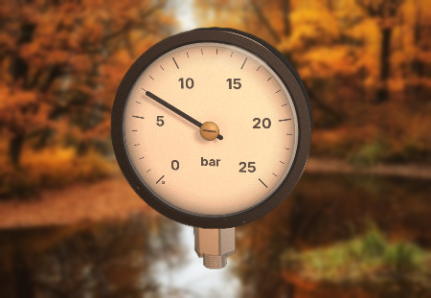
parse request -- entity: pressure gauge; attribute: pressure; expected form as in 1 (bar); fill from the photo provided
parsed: 7 (bar)
